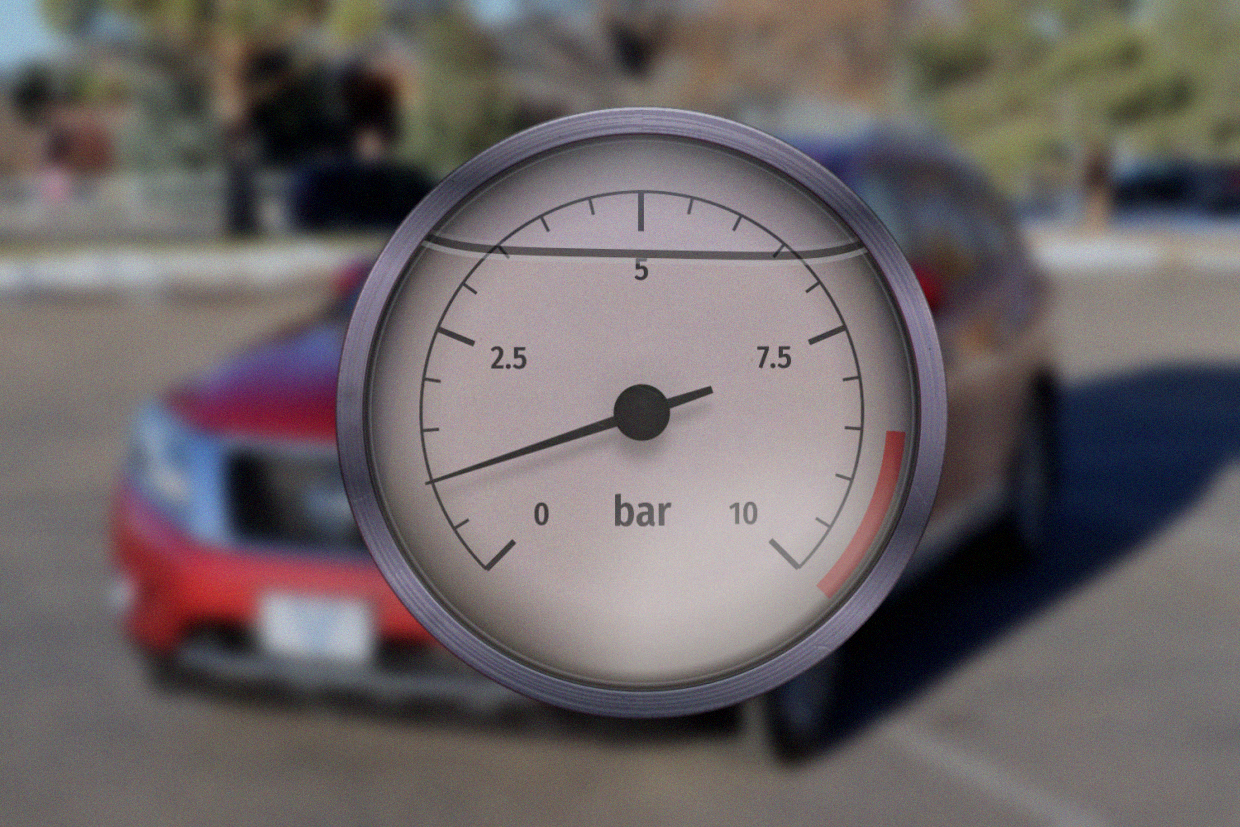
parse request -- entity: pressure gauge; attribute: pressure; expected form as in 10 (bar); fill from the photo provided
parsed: 1 (bar)
